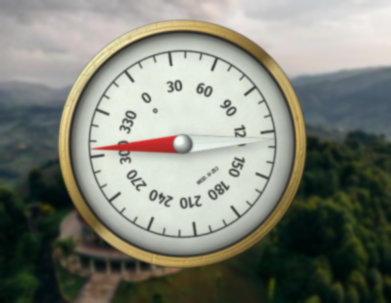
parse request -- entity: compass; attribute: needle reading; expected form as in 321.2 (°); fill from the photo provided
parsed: 305 (°)
